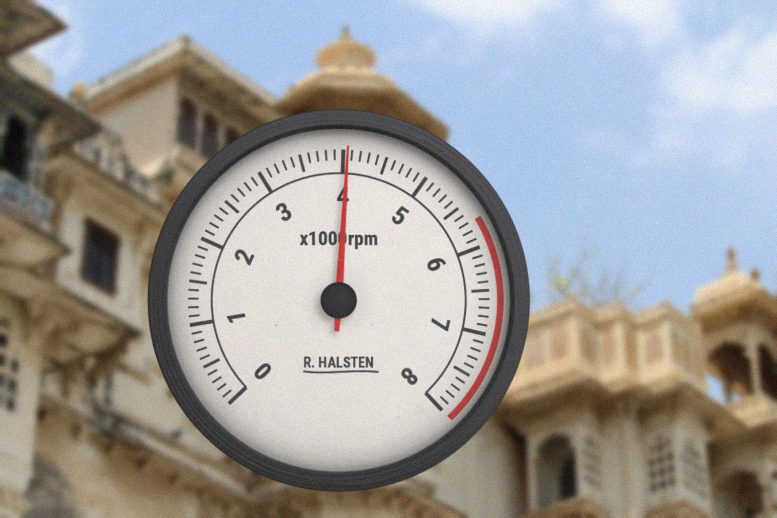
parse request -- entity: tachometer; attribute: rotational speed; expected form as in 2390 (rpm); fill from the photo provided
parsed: 4050 (rpm)
